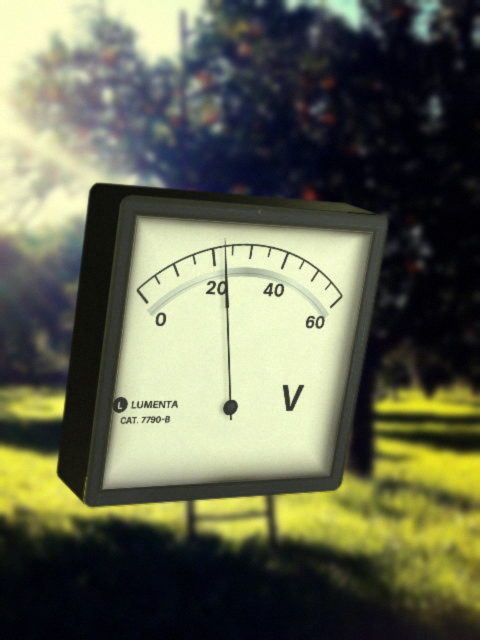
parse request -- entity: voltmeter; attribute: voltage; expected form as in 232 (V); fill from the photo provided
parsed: 22.5 (V)
